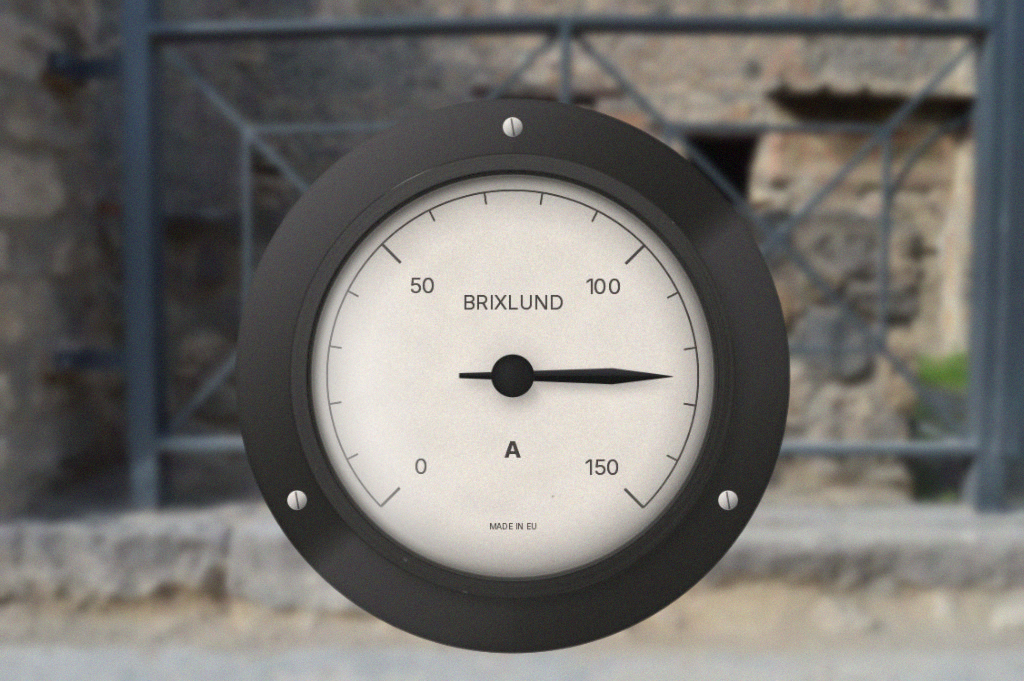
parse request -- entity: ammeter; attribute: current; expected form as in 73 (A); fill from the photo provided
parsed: 125 (A)
